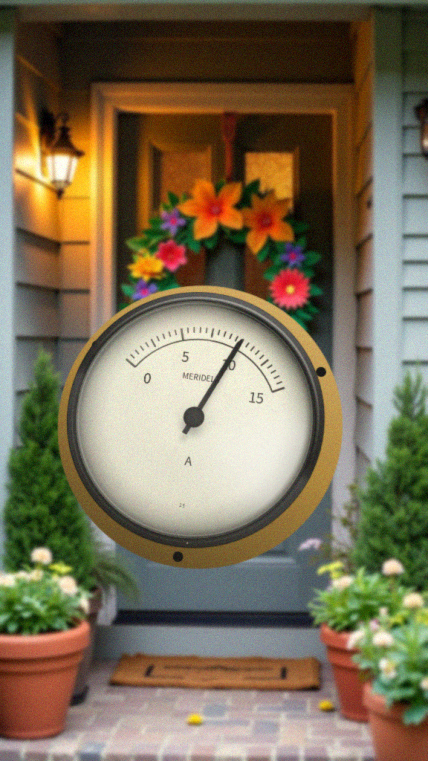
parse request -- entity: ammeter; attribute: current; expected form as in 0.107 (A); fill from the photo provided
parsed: 10 (A)
